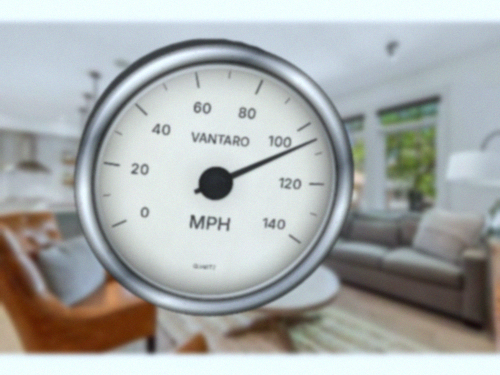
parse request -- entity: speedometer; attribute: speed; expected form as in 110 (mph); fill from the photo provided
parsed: 105 (mph)
